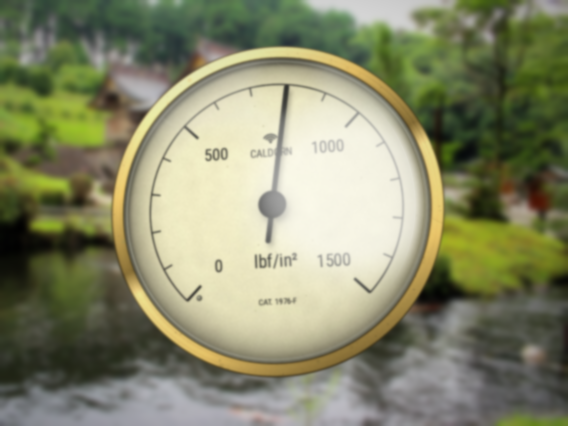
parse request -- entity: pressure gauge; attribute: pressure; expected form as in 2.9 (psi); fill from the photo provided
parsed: 800 (psi)
